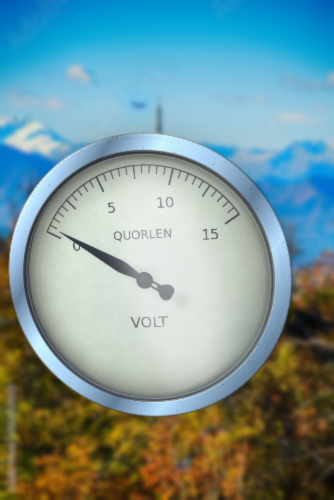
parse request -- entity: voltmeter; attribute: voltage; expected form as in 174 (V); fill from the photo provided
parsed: 0.5 (V)
